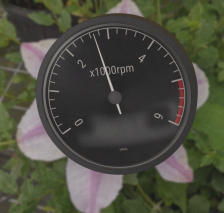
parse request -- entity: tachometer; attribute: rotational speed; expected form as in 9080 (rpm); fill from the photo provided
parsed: 2700 (rpm)
